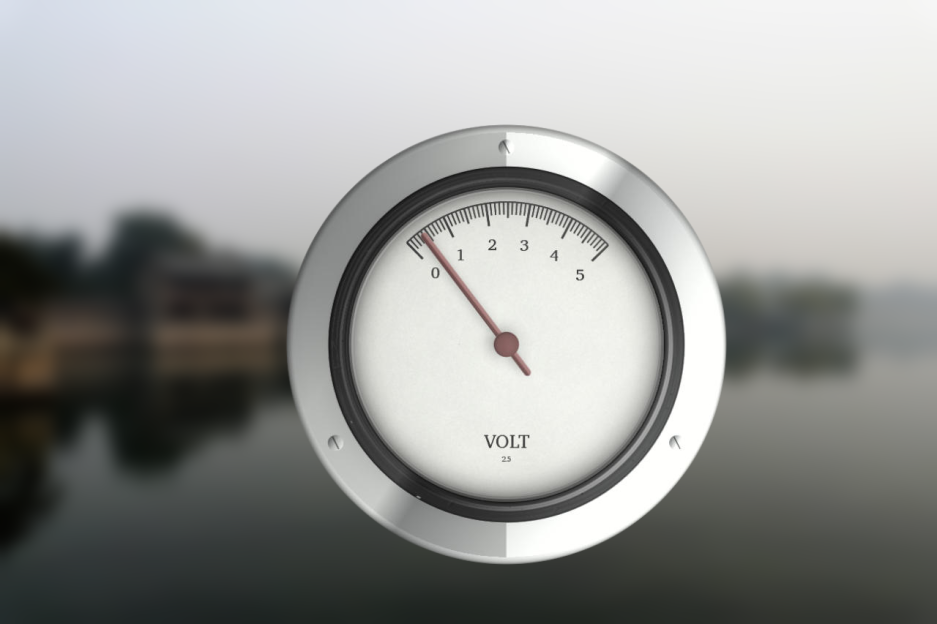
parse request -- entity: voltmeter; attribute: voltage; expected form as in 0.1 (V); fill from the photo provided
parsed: 0.4 (V)
